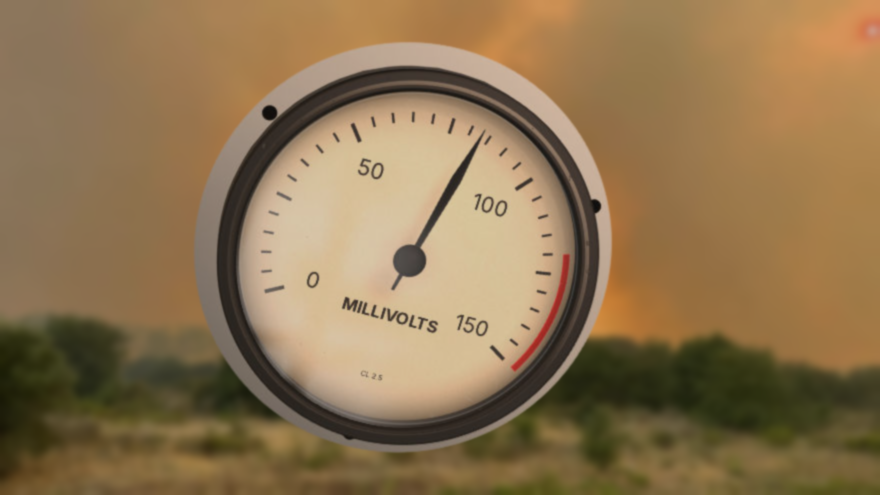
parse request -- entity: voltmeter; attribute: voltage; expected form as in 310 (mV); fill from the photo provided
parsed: 82.5 (mV)
